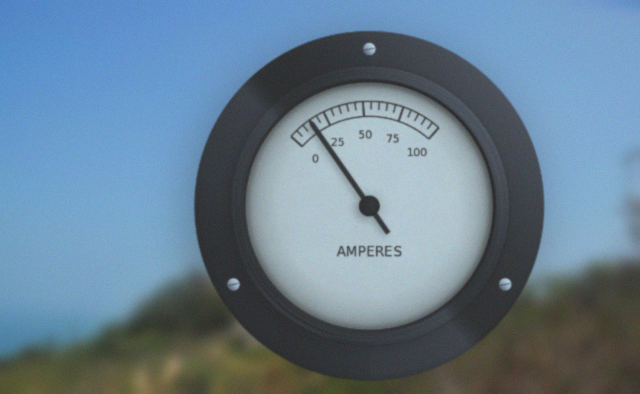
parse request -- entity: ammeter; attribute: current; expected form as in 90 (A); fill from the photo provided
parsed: 15 (A)
